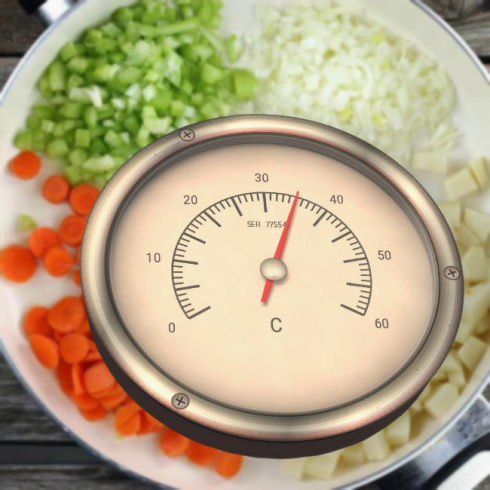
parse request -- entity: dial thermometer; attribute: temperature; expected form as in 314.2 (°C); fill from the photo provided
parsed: 35 (°C)
